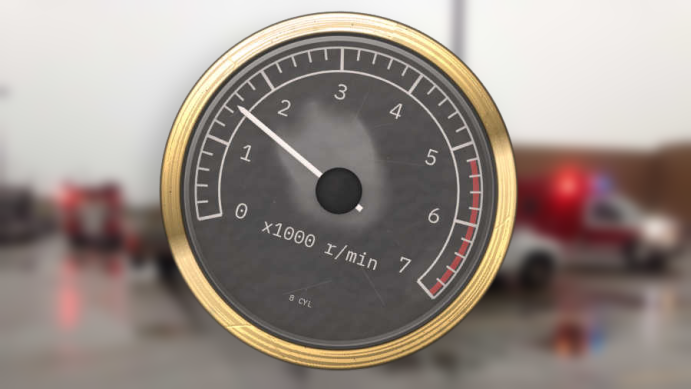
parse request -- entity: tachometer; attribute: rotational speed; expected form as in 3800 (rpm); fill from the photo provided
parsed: 1500 (rpm)
